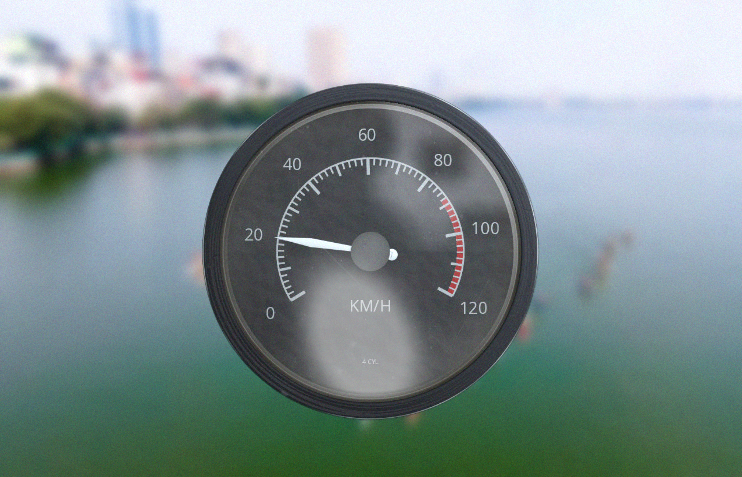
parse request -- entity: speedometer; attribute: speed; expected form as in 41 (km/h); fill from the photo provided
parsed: 20 (km/h)
